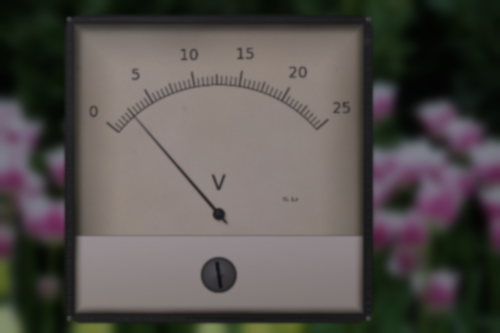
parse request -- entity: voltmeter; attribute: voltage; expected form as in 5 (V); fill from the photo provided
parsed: 2.5 (V)
